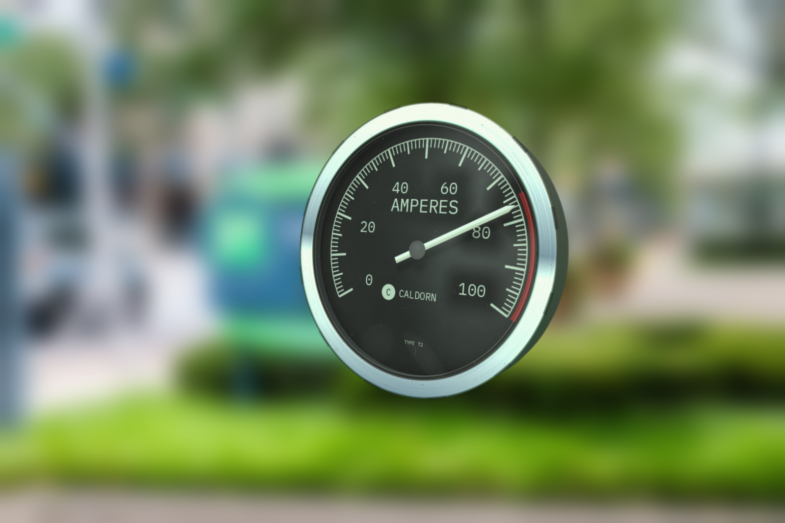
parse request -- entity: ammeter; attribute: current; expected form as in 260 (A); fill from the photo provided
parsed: 77 (A)
